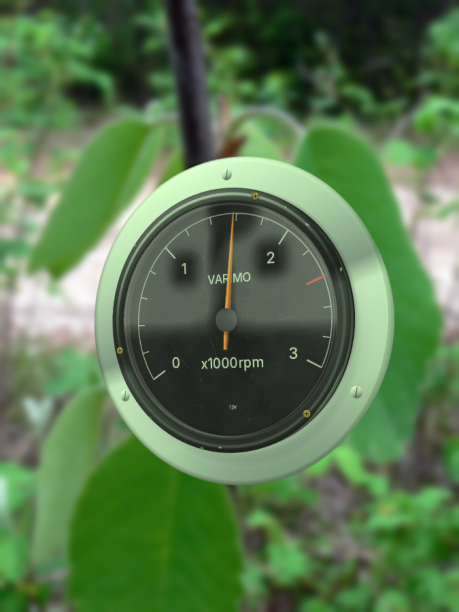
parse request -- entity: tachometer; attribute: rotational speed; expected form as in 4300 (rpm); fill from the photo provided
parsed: 1600 (rpm)
